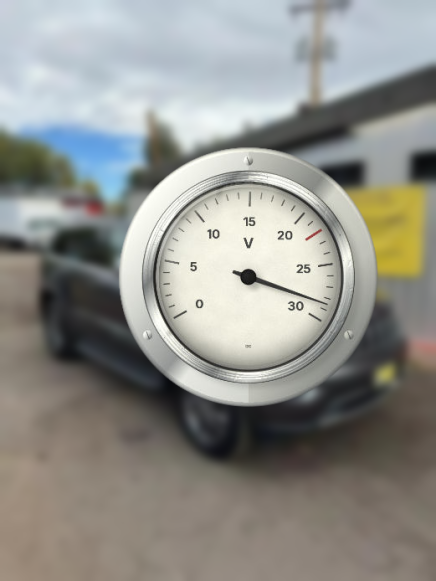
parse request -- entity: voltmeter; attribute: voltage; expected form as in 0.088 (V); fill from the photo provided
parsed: 28.5 (V)
